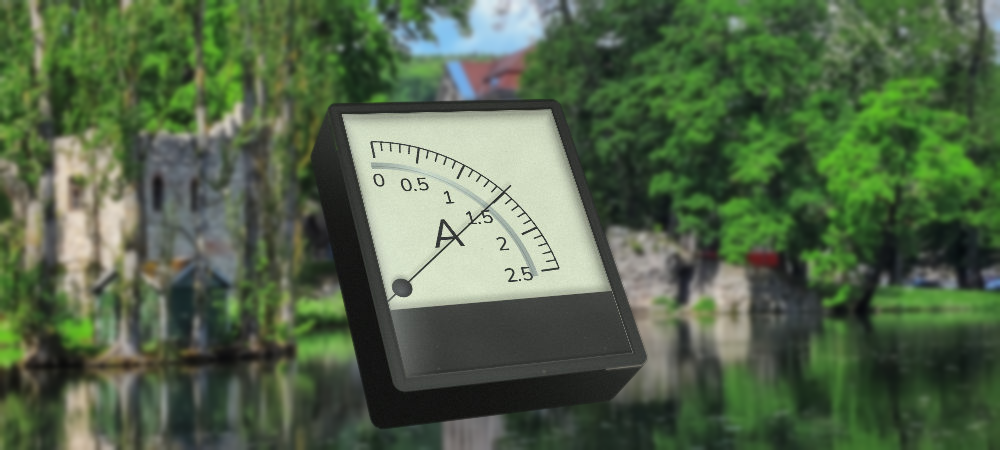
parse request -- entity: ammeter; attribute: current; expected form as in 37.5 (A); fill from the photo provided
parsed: 1.5 (A)
